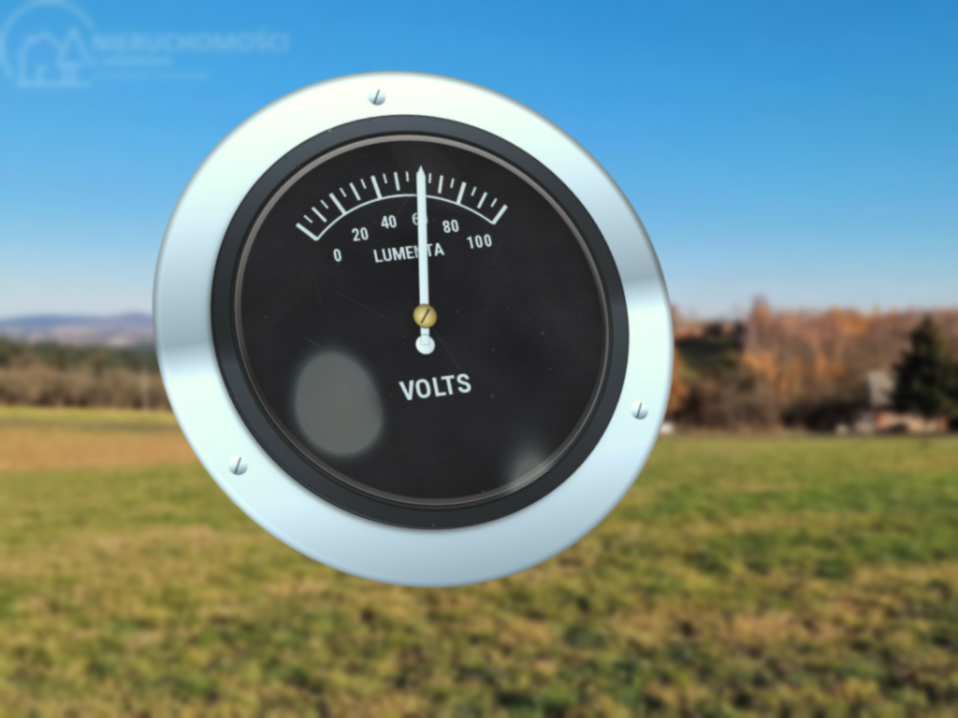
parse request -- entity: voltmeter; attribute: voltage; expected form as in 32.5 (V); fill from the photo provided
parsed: 60 (V)
